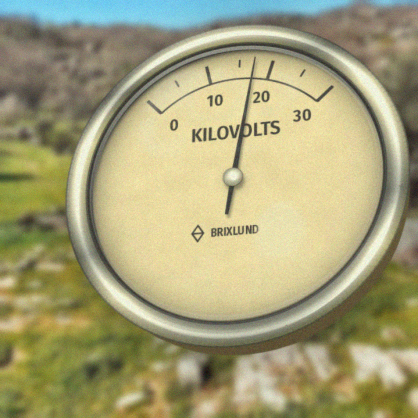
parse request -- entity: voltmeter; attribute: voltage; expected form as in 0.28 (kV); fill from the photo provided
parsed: 17.5 (kV)
